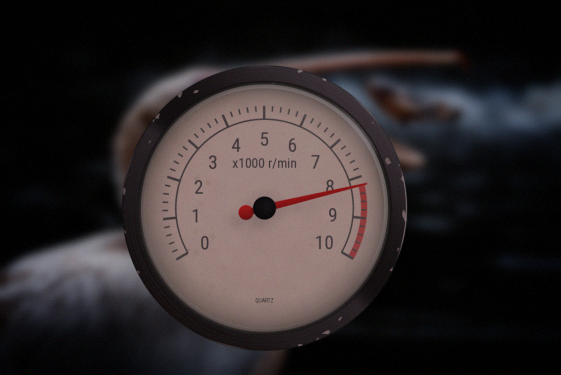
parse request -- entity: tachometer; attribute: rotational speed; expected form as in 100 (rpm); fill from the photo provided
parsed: 8200 (rpm)
